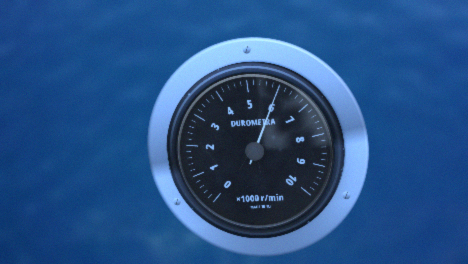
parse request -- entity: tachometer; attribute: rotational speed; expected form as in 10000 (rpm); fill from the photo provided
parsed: 6000 (rpm)
